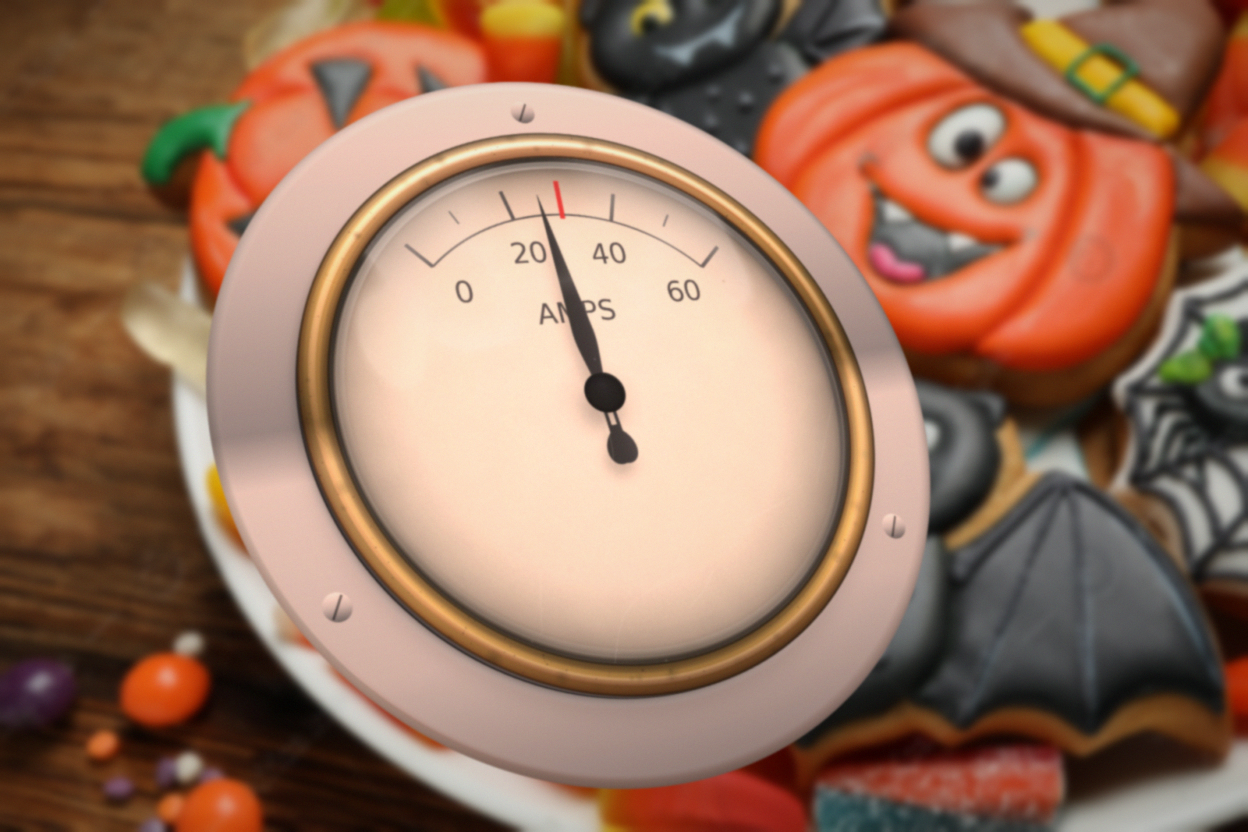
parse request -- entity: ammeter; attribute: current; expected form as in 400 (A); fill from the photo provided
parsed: 25 (A)
